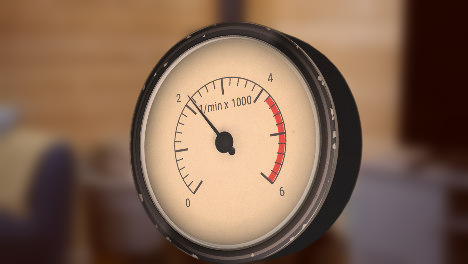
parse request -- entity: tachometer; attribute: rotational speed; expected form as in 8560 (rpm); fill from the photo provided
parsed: 2200 (rpm)
